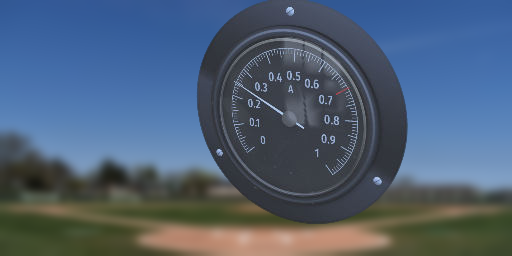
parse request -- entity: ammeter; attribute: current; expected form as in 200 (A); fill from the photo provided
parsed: 0.25 (A)
